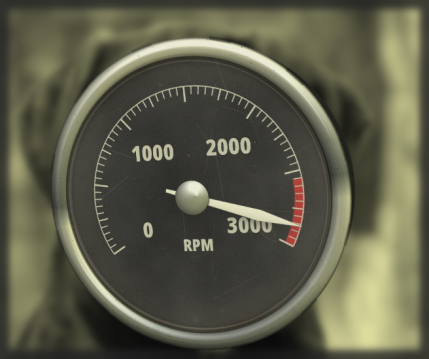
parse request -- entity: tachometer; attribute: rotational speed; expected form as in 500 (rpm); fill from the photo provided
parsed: 2850 (rpm)
